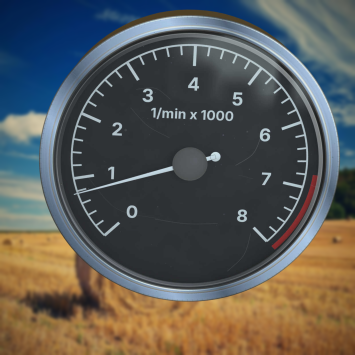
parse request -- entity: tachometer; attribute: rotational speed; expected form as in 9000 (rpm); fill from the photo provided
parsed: 800 (rpm)
